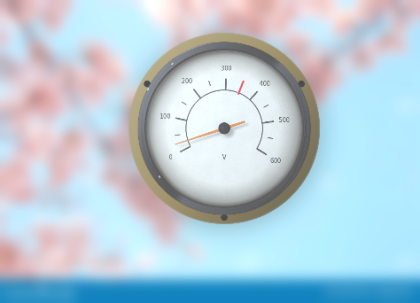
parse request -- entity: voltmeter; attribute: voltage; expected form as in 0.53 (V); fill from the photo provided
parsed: 25 (V)
